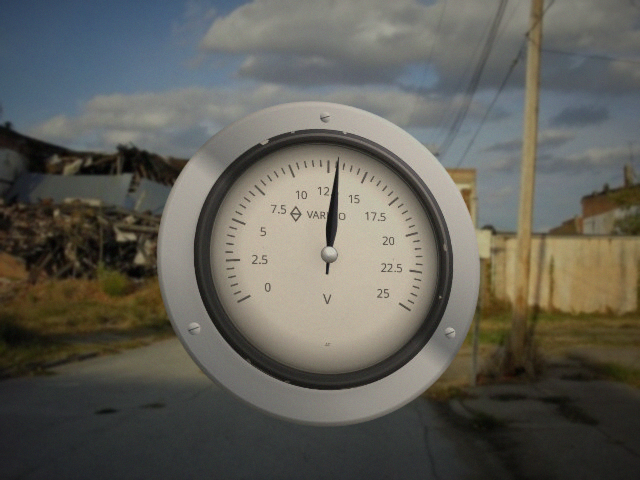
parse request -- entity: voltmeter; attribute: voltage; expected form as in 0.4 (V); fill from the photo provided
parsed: 13 (V)
